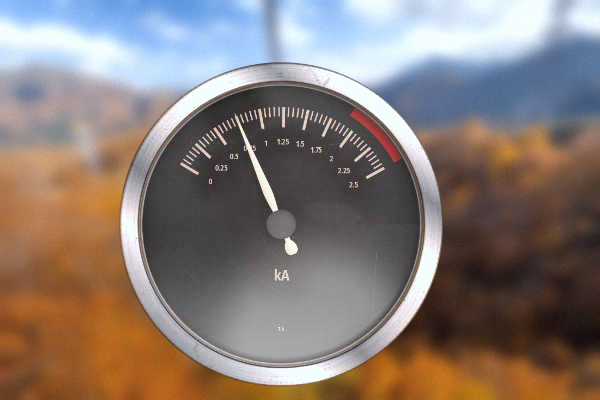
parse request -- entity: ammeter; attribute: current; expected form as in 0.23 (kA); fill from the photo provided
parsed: 0.75 (kA)
